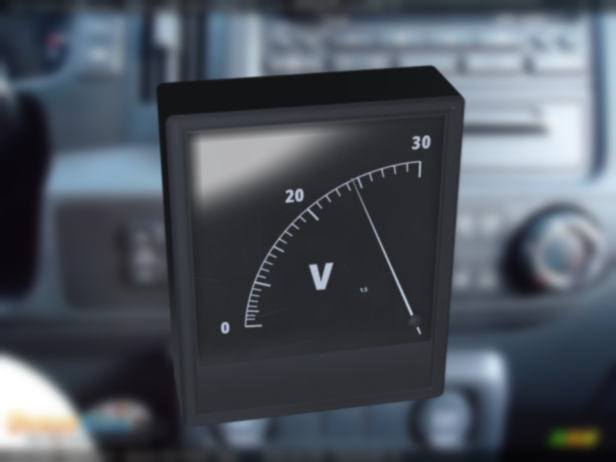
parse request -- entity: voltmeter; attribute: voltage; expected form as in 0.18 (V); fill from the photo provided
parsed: 24.5 (V)
